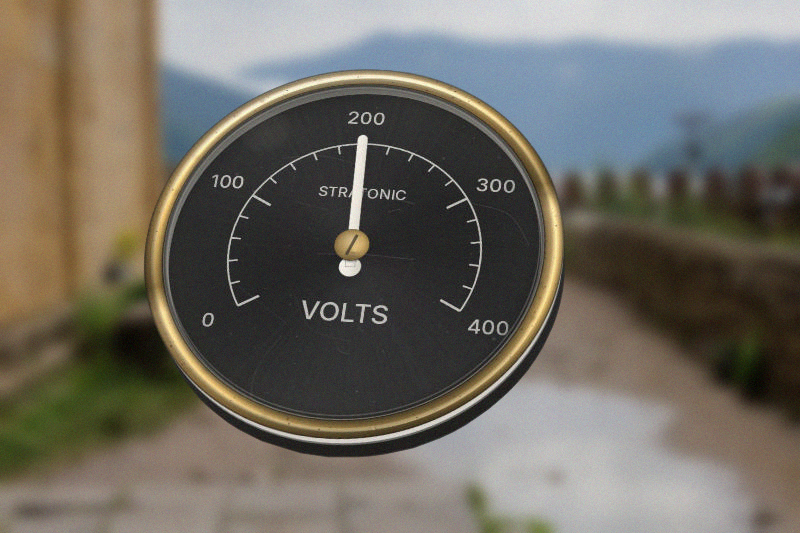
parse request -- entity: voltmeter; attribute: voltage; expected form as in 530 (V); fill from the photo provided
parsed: 200 (V)
